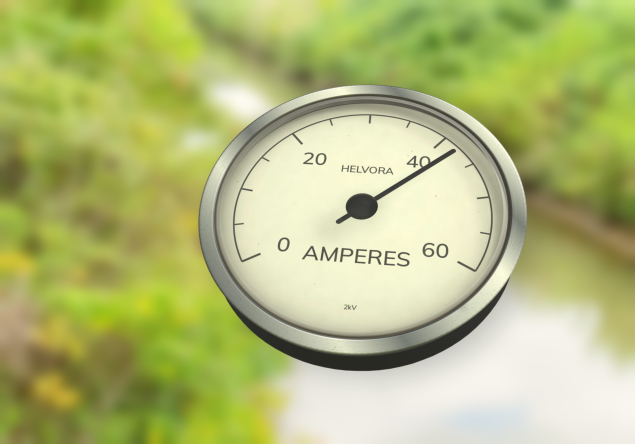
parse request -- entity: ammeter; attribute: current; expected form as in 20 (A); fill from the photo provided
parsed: 42.5 (A)
